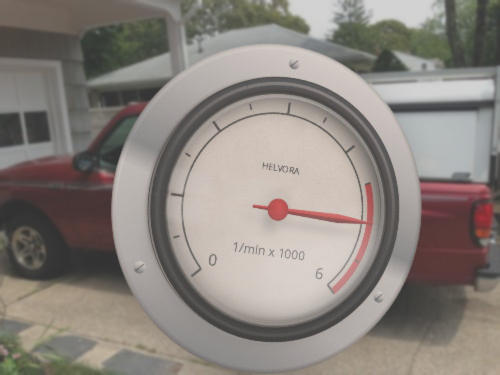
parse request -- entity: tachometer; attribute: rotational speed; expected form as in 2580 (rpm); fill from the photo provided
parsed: 5000 (rpm)
